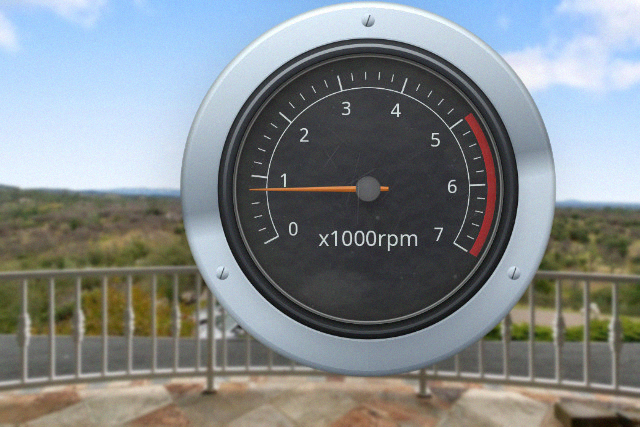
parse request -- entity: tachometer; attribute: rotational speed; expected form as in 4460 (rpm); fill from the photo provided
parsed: 800 (rpm)
